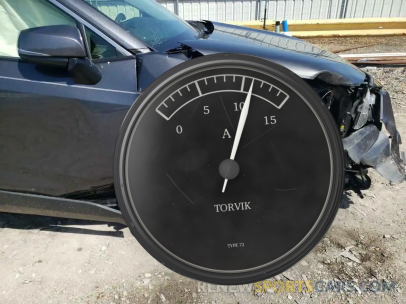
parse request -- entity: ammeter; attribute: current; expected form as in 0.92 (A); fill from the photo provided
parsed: 11 (A)
